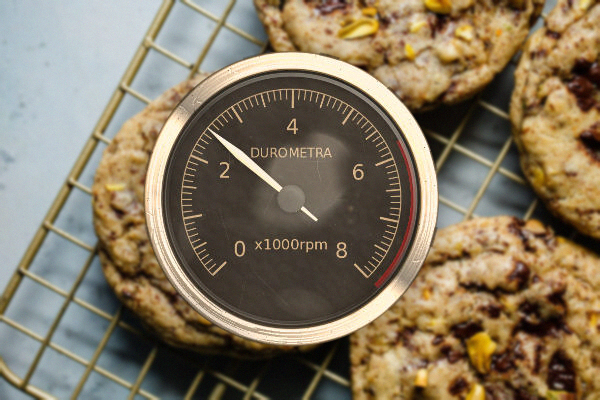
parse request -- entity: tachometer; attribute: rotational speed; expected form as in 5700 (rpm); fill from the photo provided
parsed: 2500 (rpm)
